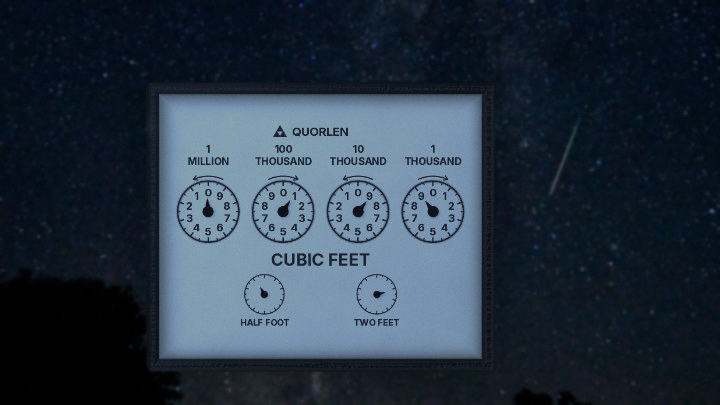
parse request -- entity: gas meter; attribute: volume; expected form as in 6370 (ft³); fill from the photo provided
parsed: 8900 (ft³)
